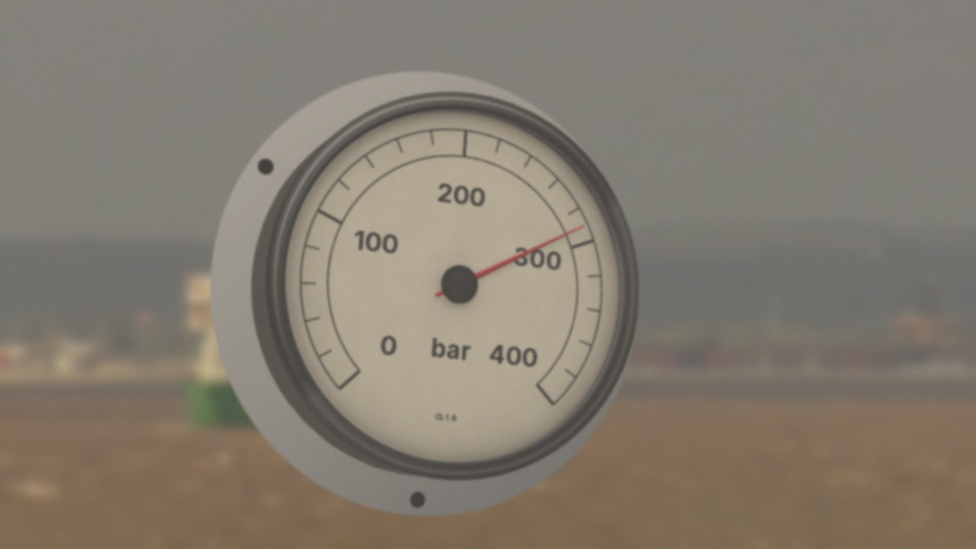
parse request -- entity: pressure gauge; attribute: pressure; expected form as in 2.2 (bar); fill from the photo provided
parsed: 290 (bar)
